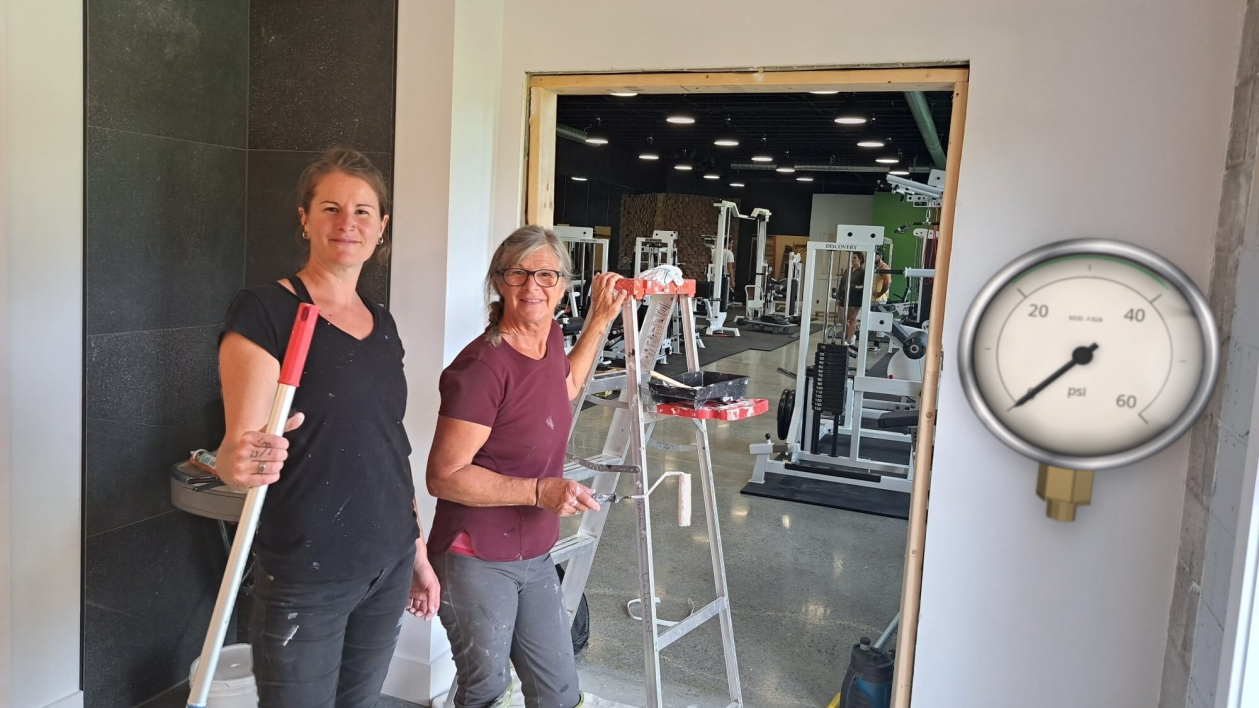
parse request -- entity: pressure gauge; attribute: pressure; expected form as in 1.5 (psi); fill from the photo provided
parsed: 0 (psi)
